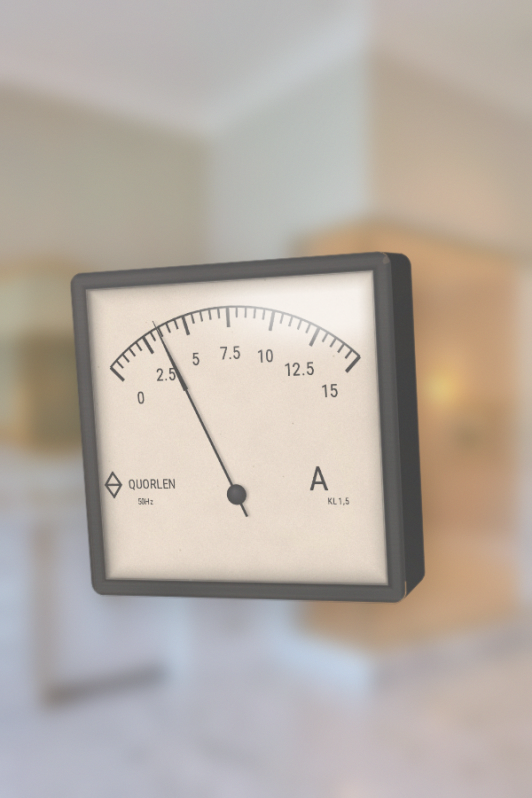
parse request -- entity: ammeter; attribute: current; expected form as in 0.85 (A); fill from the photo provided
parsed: 3.5 (A)
